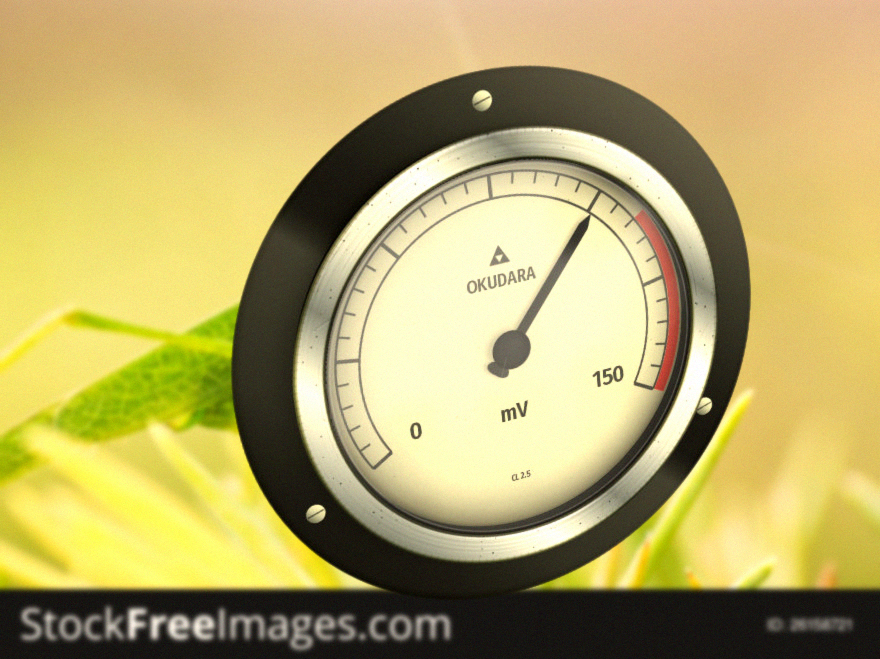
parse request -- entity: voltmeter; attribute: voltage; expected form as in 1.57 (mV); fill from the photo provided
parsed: 100 (mV)
